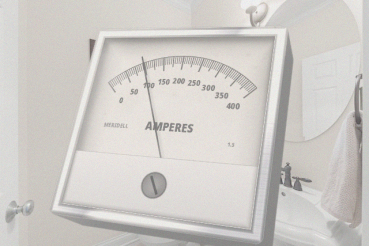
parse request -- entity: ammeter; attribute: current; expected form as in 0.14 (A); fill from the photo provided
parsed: 100 (A)
